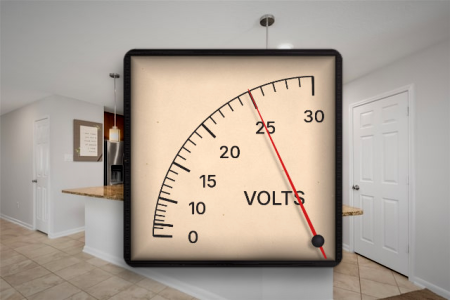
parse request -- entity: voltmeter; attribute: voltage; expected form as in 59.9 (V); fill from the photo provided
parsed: 25 (V)
